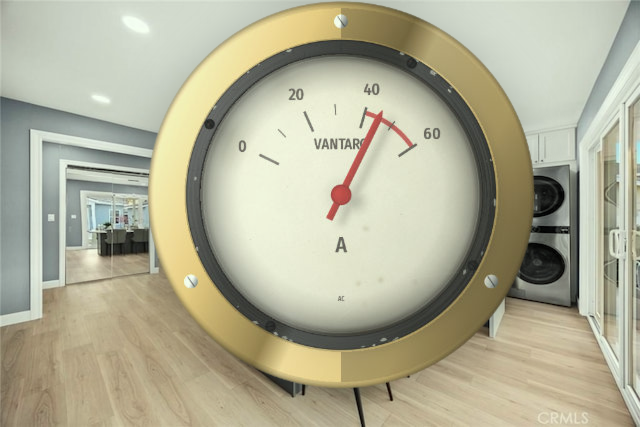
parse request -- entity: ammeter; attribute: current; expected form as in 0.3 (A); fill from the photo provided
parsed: 45 (A)
